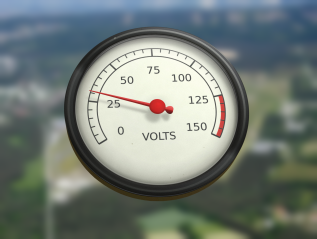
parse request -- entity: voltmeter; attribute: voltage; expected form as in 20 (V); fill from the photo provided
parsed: 30 (V)
